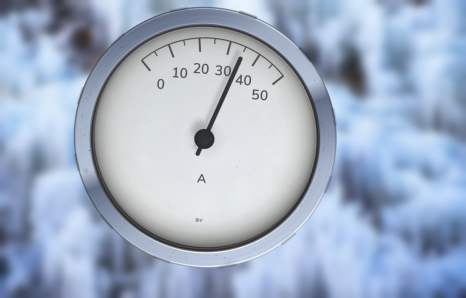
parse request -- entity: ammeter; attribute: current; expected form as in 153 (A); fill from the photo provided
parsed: 35 (A)
